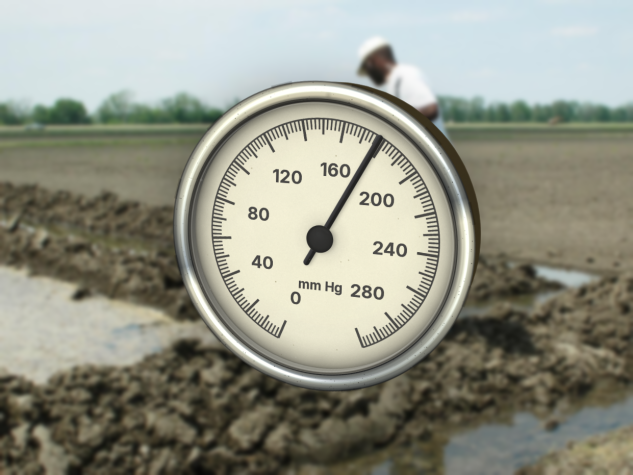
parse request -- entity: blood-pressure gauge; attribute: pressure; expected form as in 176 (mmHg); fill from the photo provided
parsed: 178 (mmHg)
